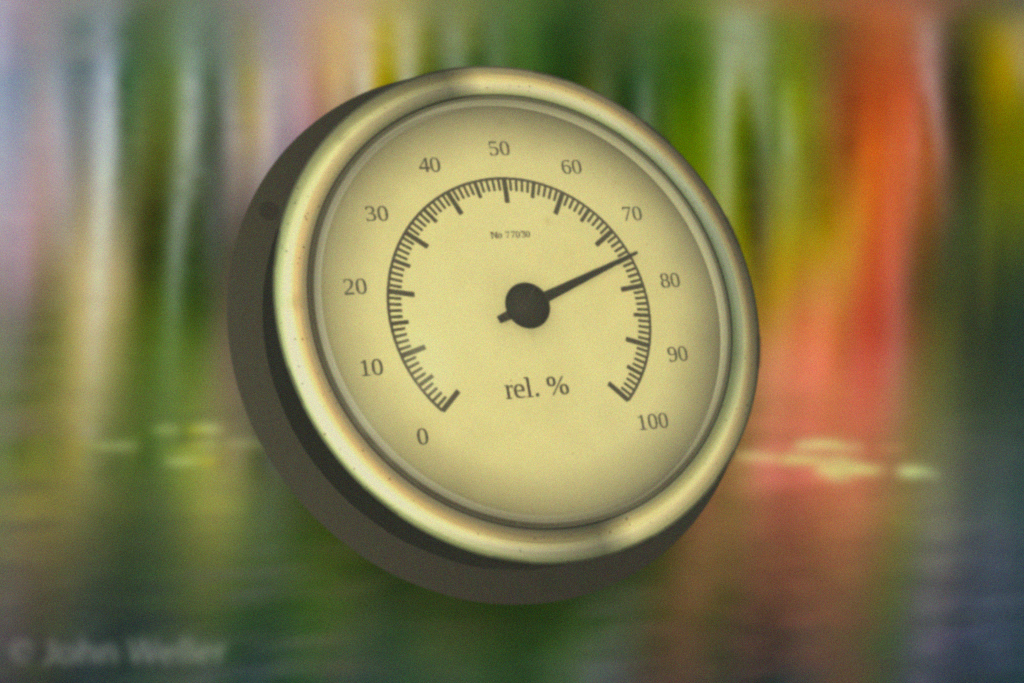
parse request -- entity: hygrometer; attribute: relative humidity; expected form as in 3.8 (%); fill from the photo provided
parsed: 75 (%)
